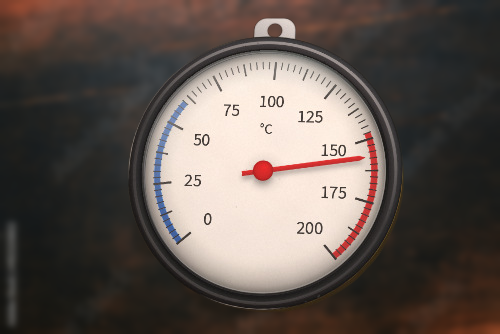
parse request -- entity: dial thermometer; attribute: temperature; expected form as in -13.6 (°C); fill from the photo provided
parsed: 157.5 (°C)
